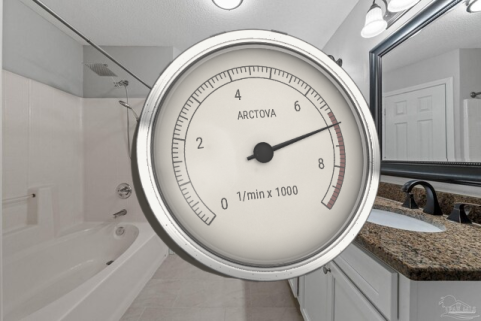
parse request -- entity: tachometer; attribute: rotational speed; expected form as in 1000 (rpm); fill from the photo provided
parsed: 7000 (rpm)
